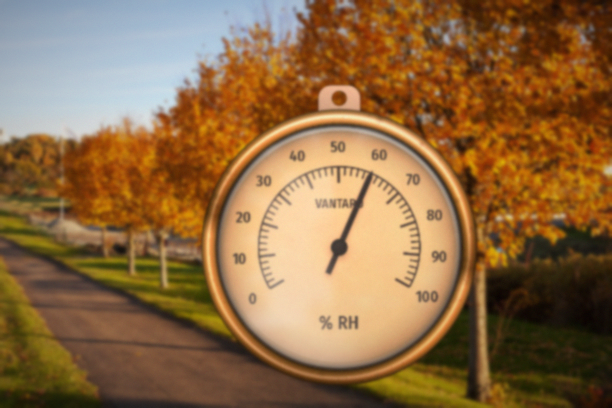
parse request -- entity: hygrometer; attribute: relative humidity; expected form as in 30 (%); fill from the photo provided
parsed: 60 (%)
